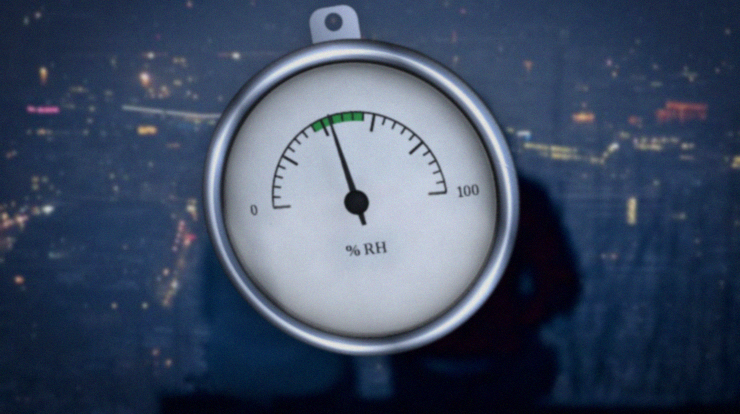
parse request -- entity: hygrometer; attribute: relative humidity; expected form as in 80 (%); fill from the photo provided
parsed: 44 (%)
